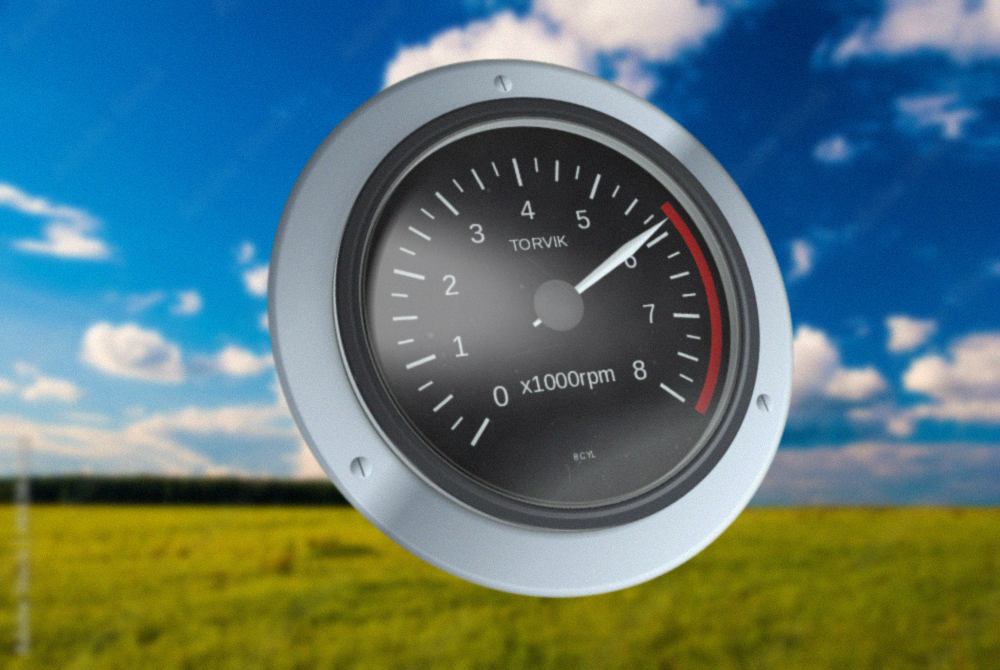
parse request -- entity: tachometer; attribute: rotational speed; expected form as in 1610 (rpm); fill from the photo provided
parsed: 5875 (rpm)
